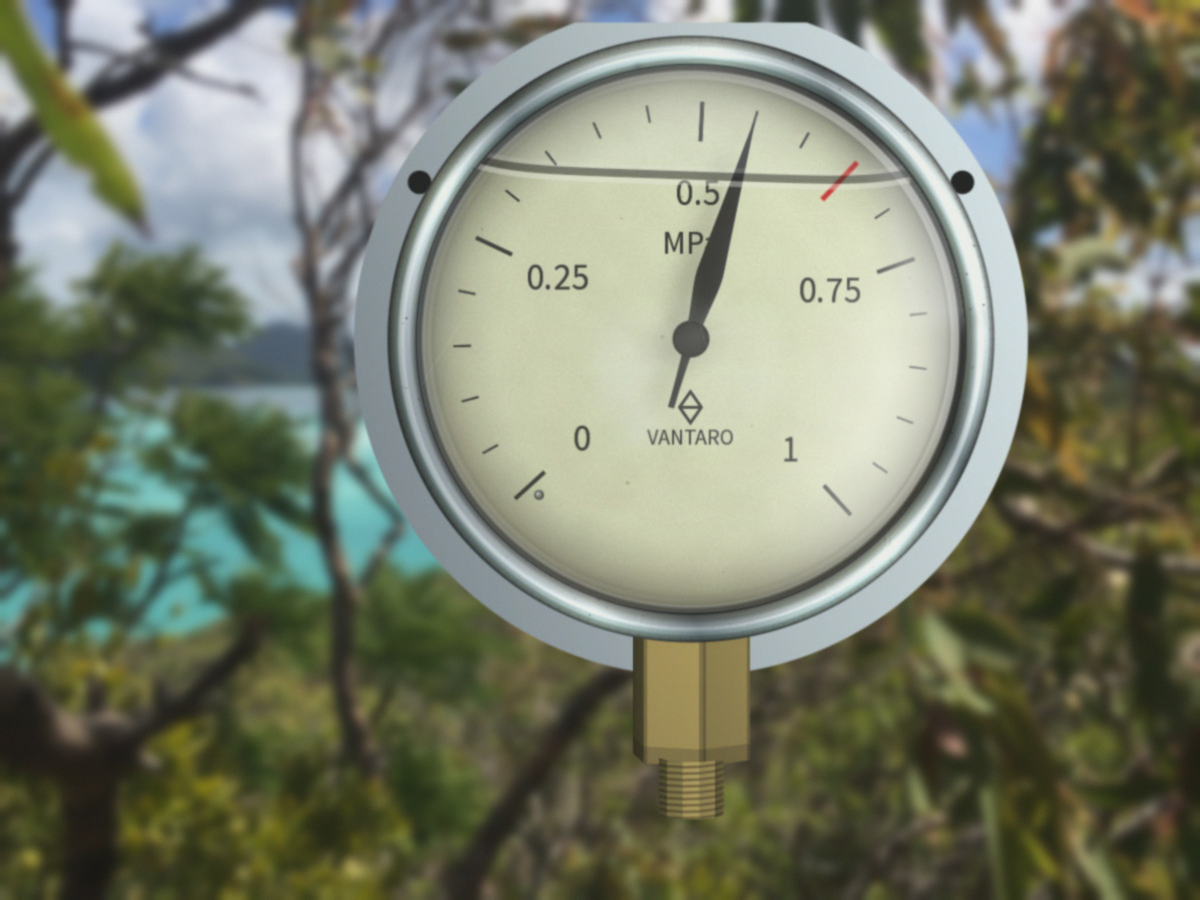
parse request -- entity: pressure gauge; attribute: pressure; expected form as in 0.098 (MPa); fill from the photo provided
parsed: 0.55 (MPa)
